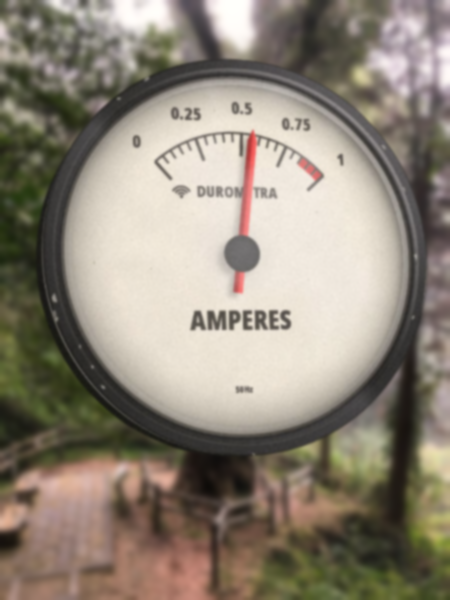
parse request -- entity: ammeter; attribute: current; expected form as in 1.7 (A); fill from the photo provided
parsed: 0.55 (A)
